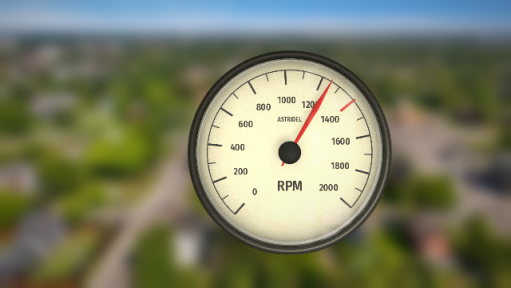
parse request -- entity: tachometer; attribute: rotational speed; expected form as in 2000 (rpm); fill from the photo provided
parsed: 1250 (rpm)
